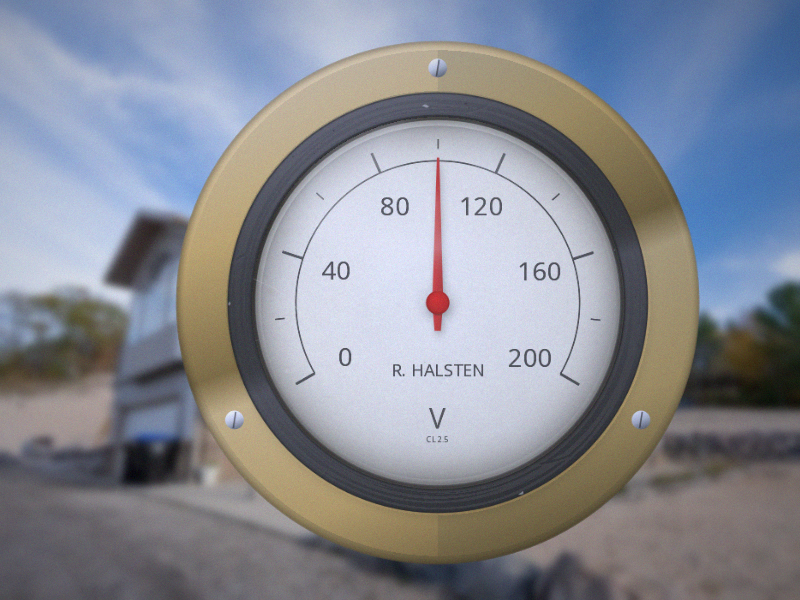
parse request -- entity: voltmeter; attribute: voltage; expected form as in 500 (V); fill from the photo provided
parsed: 100 (V)
